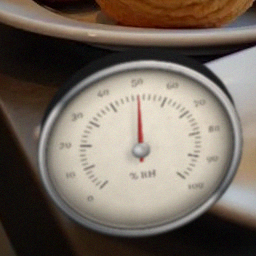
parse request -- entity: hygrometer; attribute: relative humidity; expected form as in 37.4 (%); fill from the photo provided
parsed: 50 (%)
